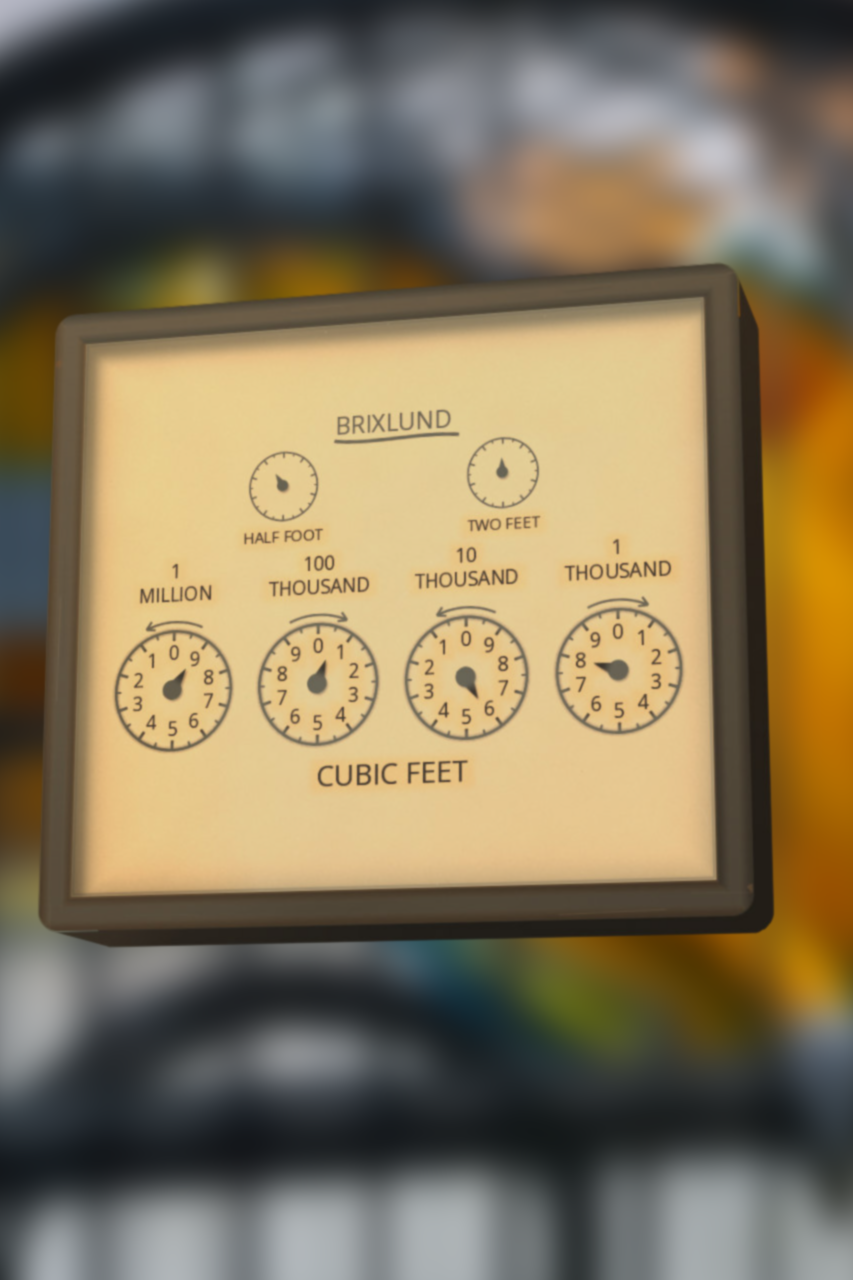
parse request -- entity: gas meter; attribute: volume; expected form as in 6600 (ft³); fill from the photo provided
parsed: 905800 (ft³)
